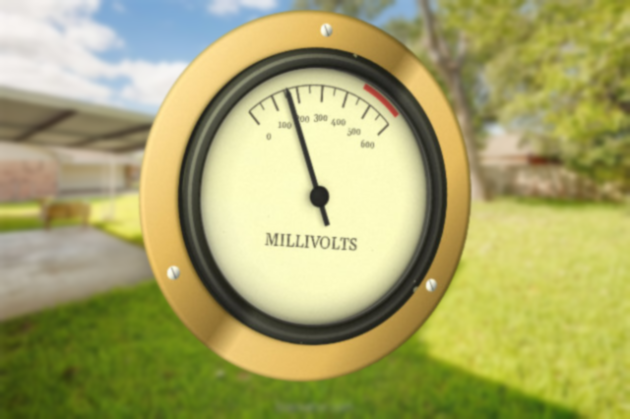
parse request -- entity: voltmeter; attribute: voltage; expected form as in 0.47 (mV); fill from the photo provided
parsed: 150 (mV)
